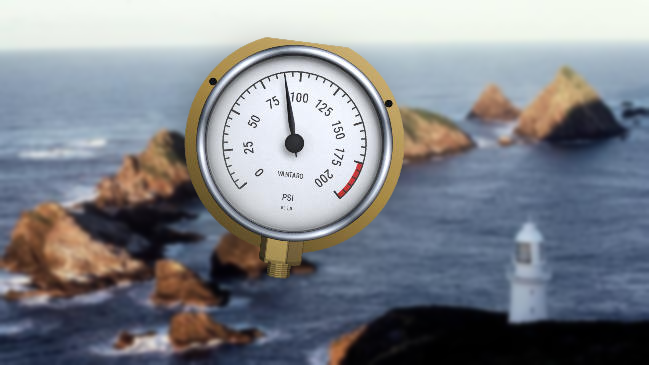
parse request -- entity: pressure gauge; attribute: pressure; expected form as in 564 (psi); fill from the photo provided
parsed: 90 (psi)
